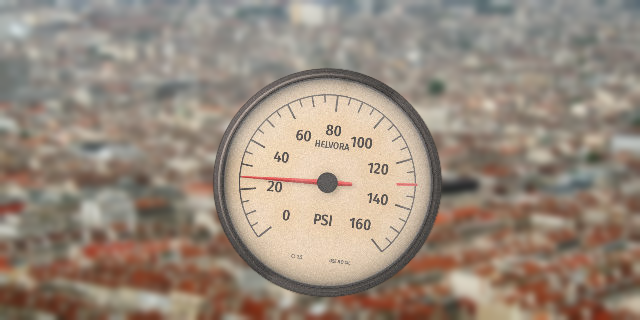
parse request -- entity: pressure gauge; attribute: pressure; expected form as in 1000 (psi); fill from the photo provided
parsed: 25 (psi)
